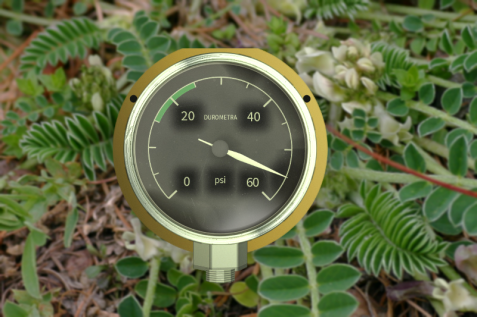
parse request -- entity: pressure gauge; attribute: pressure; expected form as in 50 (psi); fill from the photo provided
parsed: 55 (psi)
